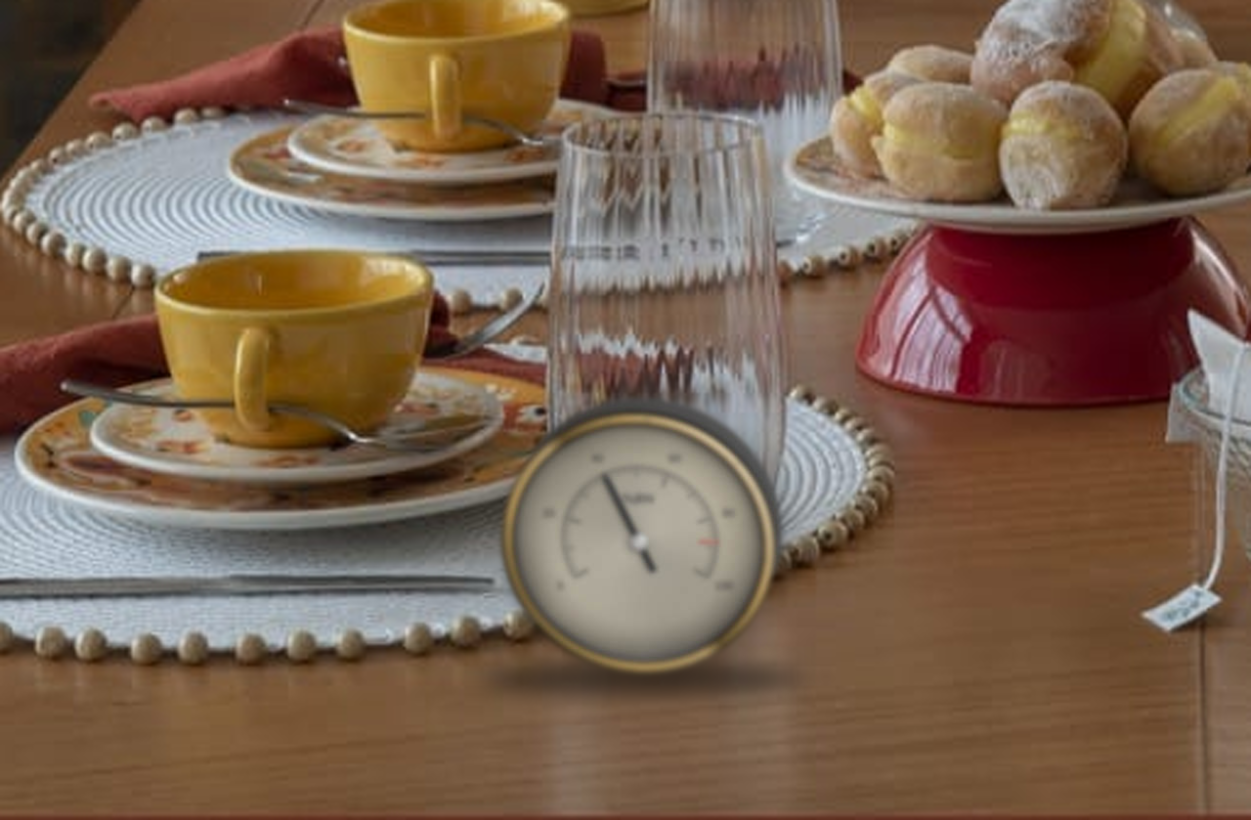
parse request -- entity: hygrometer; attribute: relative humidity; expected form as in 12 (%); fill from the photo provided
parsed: 40 (%)
